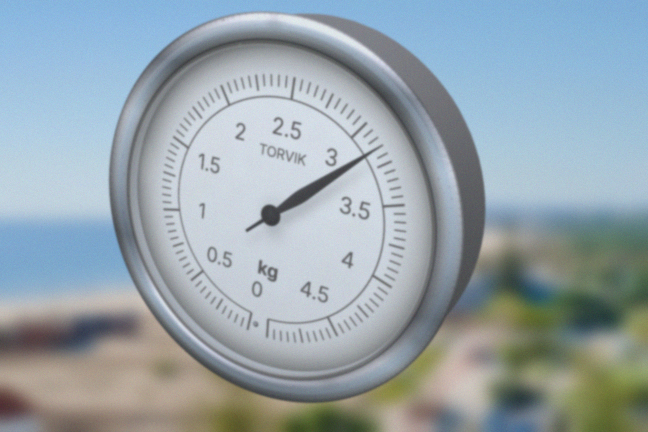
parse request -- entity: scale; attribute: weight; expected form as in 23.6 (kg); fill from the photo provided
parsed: 3.15 (kg)
